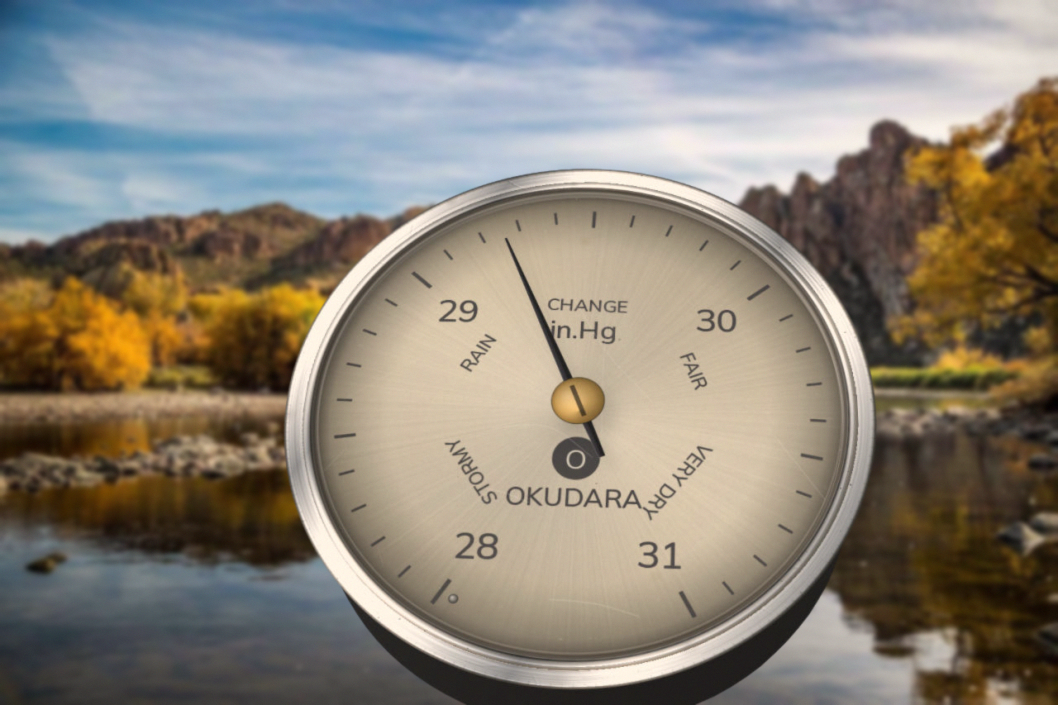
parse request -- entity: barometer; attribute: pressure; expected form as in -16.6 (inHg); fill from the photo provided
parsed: 29.25 (inHg)
